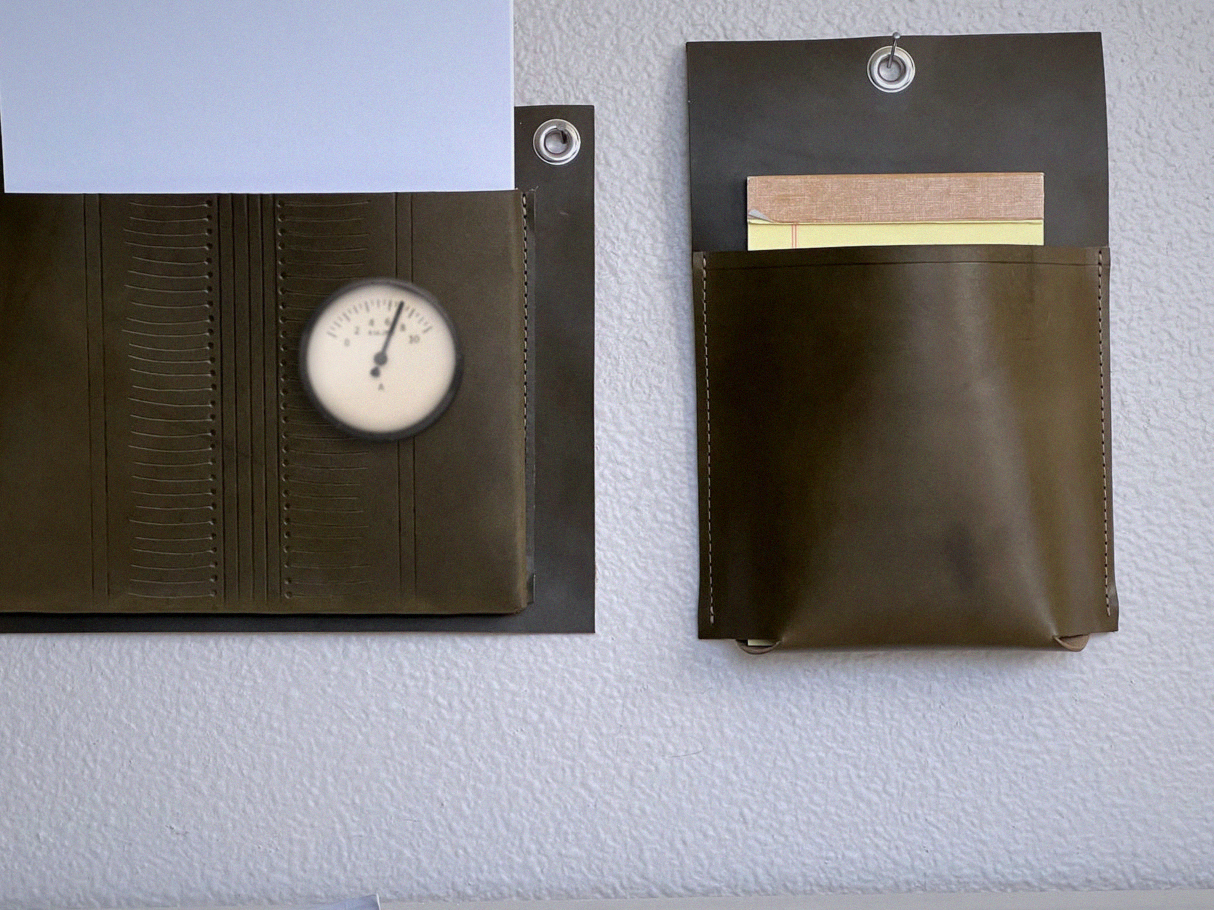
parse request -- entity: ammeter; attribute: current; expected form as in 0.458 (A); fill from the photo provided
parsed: 7 (A)
